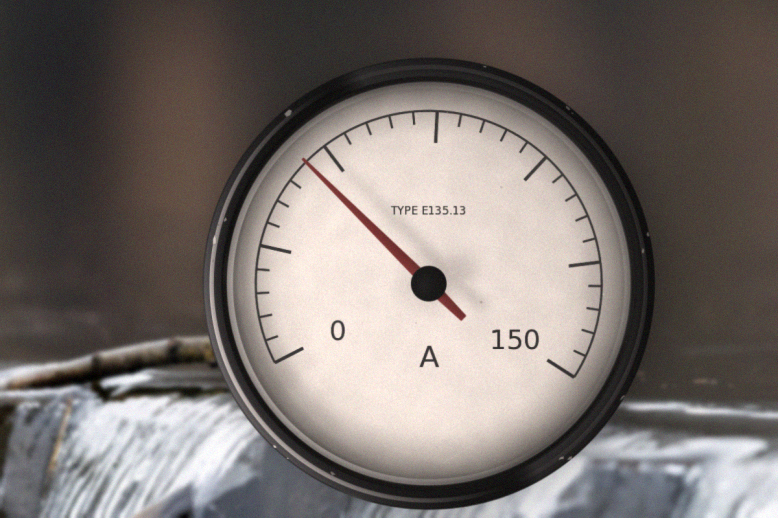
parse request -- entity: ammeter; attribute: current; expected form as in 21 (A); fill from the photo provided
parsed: 45 (A)
